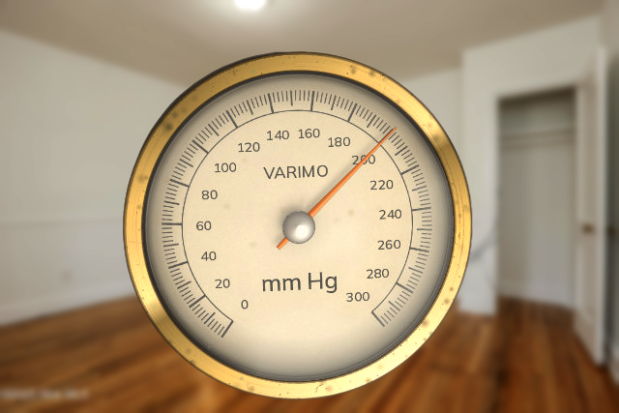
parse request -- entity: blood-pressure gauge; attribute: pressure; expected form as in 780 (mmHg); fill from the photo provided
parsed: 200 (mmHg)
